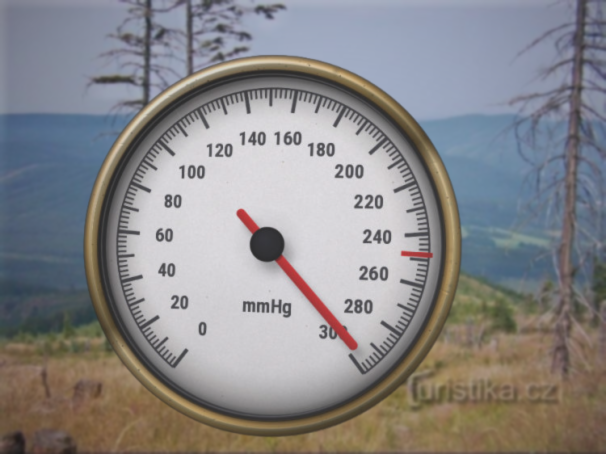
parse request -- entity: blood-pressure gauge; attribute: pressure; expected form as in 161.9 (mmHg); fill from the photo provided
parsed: 296 (mmHg)
